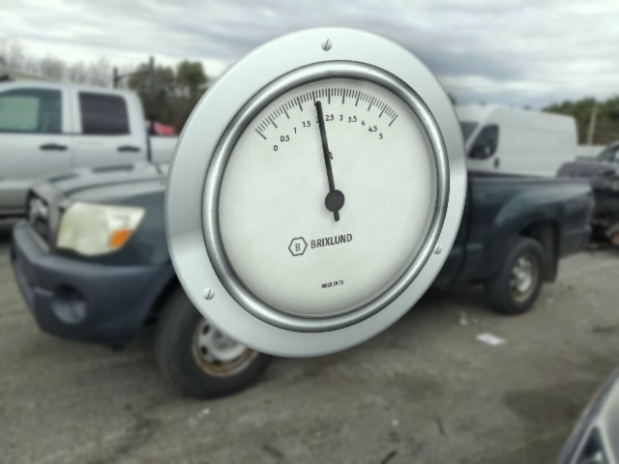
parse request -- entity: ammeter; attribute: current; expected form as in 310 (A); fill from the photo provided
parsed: 2 (A)
